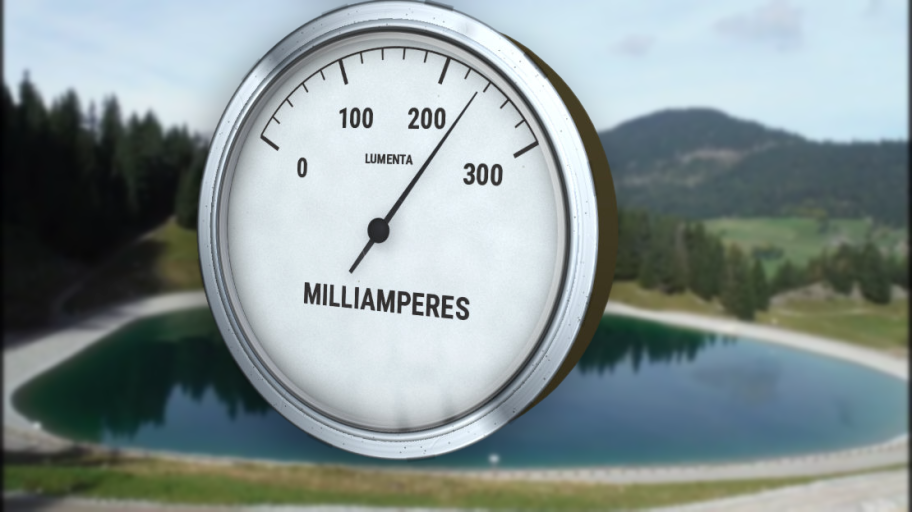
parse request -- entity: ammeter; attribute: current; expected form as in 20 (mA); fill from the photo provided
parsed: 240 (mA)
